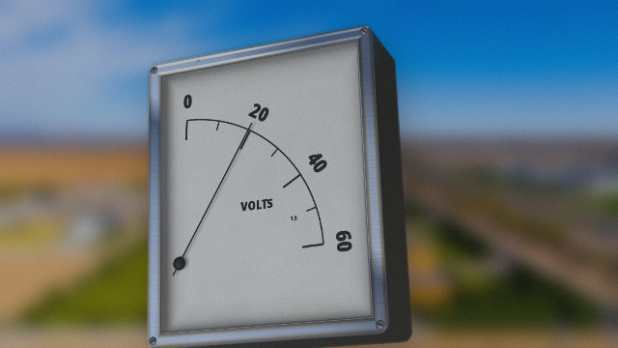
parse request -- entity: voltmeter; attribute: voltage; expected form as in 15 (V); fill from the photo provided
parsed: 20 (V)
